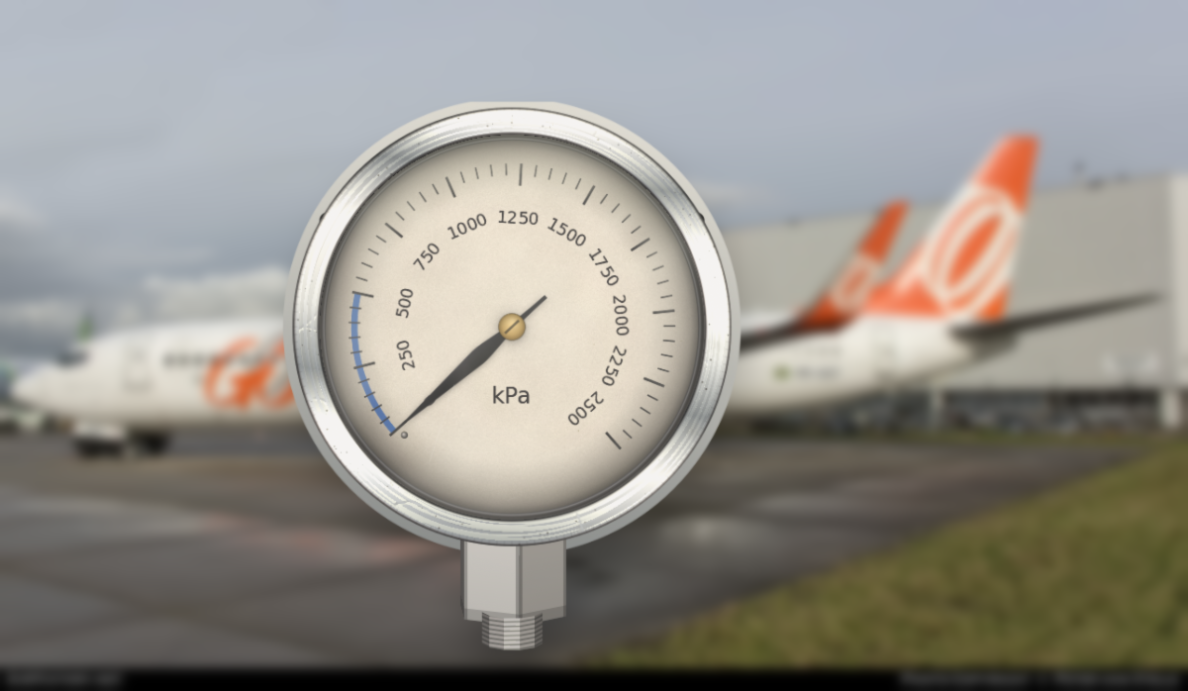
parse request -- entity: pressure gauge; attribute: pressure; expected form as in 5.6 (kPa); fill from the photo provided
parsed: 0 (kPa)
